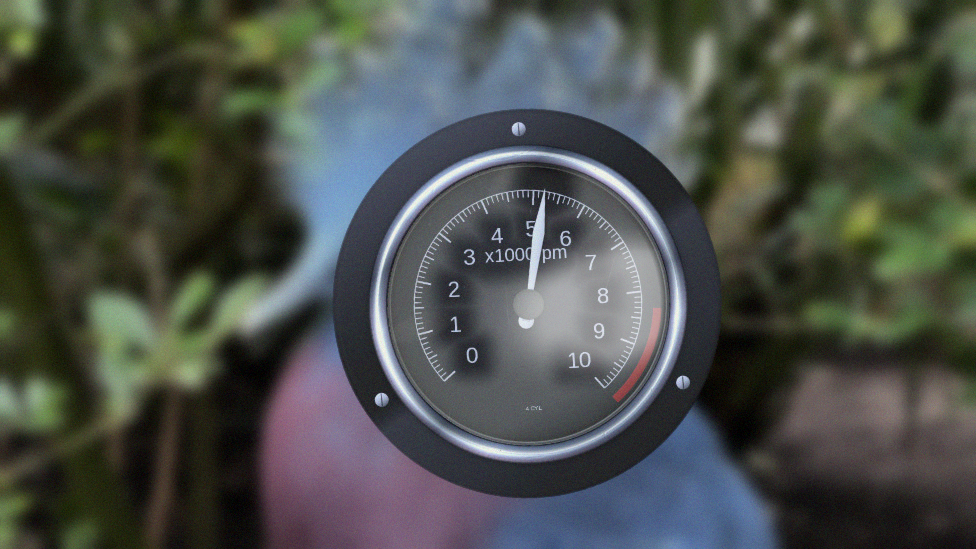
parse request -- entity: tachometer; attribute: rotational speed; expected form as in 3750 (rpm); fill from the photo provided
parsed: 5200 (rpm)
